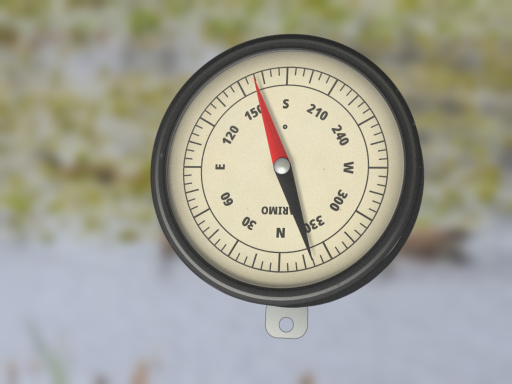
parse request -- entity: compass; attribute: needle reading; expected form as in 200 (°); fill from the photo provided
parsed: 160 (°)
